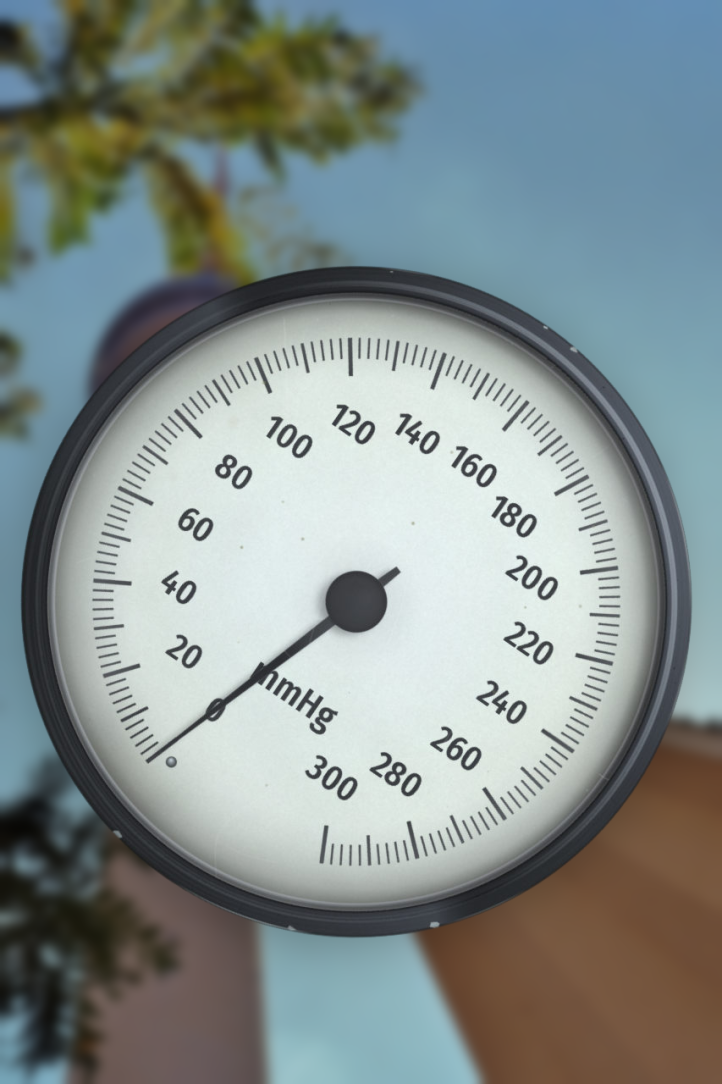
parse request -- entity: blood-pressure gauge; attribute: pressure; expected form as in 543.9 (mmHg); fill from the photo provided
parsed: 0 (mmHg)
